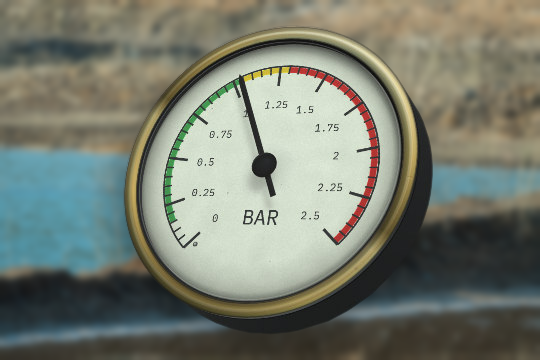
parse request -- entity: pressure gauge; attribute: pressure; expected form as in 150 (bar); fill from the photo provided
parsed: 1.05 (bar)
